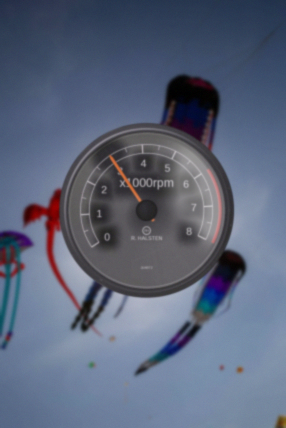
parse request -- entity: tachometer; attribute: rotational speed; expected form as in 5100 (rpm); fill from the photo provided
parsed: 3000 (rpm)
